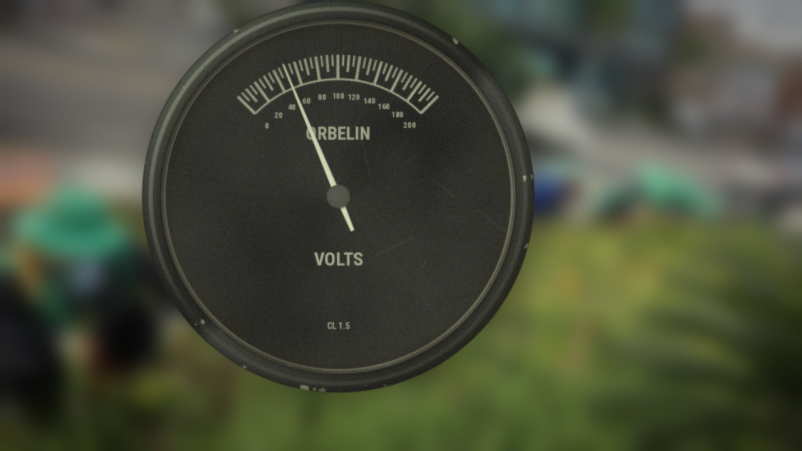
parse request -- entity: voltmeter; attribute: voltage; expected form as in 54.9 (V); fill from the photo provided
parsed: 50 (V)
